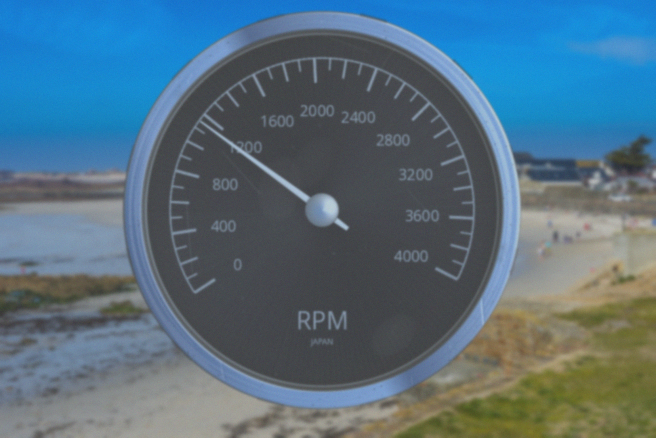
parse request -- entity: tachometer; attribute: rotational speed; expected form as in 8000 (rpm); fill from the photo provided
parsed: 1150 (rpm)
